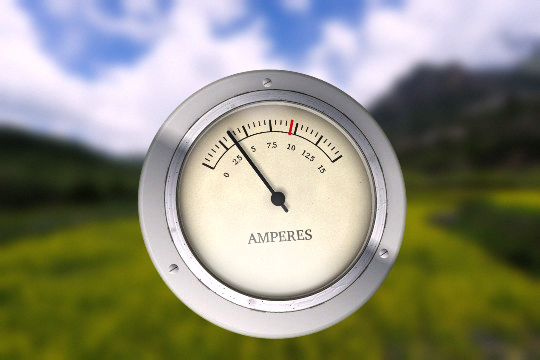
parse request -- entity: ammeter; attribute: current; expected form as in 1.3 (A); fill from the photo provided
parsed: 3.5 (A)
